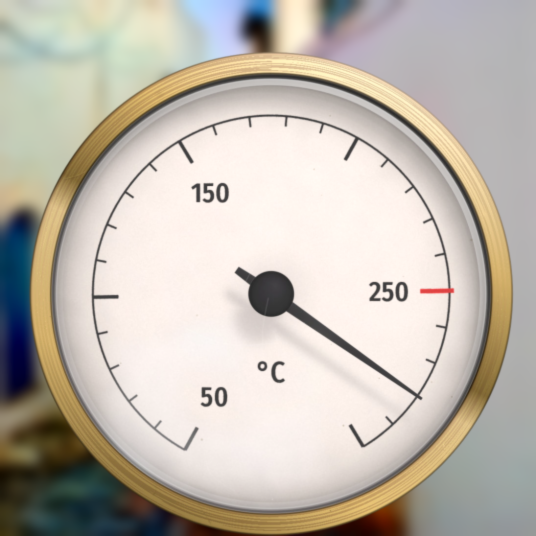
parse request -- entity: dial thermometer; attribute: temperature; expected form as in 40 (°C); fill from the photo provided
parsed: 280 (°C)
